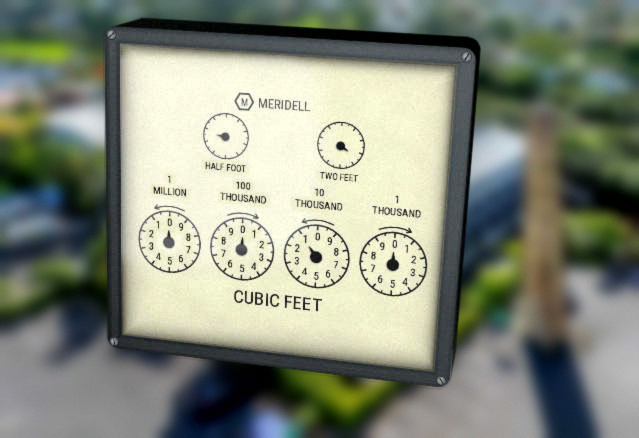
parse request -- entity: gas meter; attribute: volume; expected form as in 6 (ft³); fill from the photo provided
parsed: 1000 (ft³)
